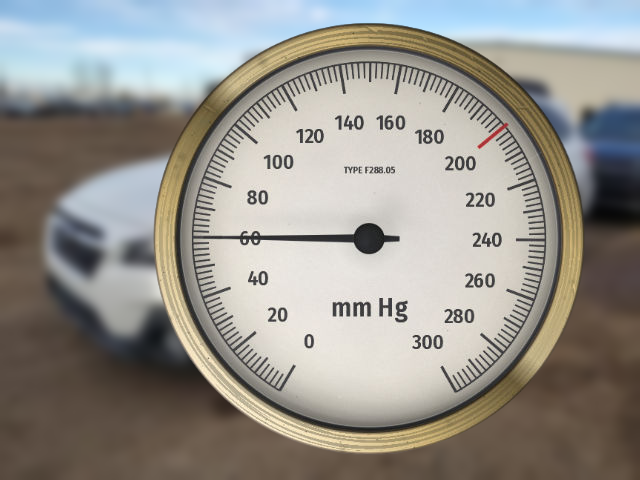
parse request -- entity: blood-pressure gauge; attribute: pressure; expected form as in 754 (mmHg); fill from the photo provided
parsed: 60 (mmHg)
